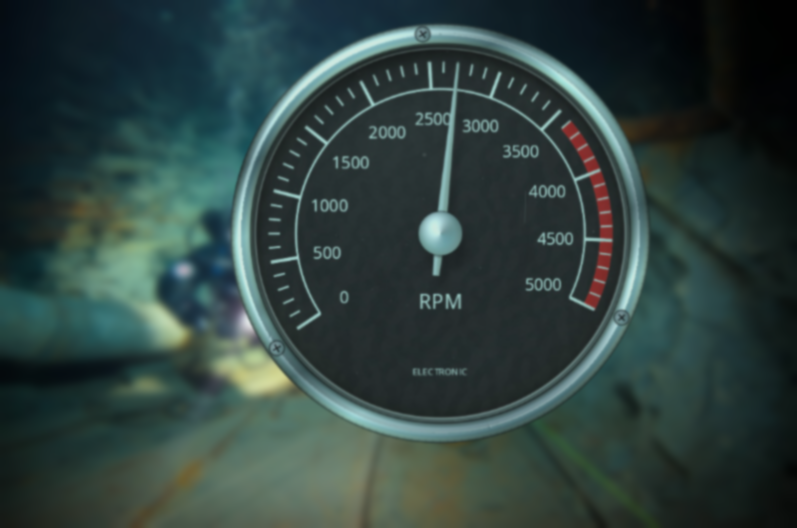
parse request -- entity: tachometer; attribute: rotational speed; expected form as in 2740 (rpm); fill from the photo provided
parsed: 2700 (rpm)
